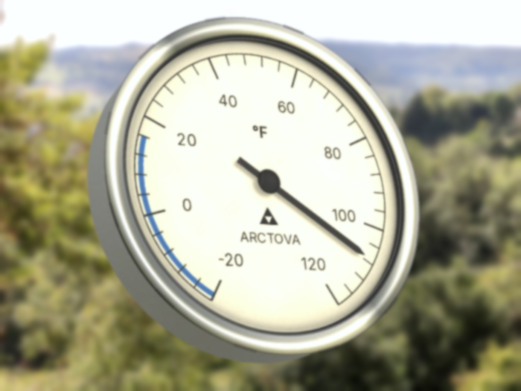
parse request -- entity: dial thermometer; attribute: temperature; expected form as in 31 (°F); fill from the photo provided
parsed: 108 (°F)
